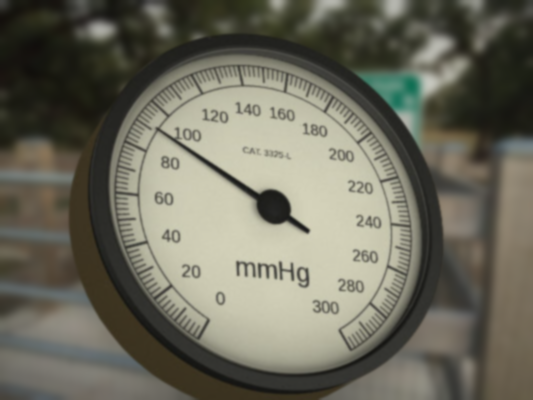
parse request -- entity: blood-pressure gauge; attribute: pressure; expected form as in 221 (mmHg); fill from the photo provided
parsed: 90 (mmHg)
